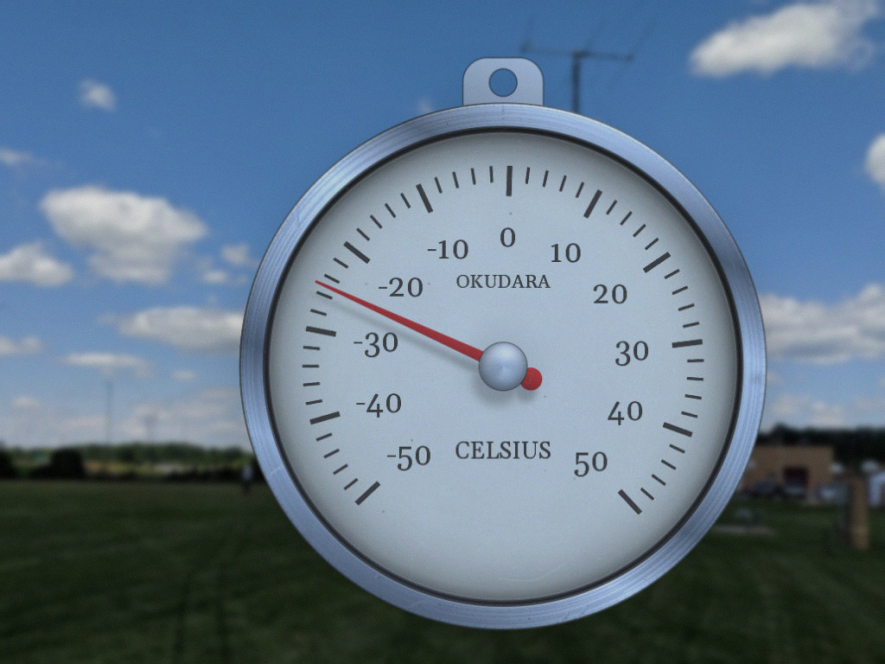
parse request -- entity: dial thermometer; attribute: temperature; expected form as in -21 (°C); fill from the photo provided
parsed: -25 (°C)
